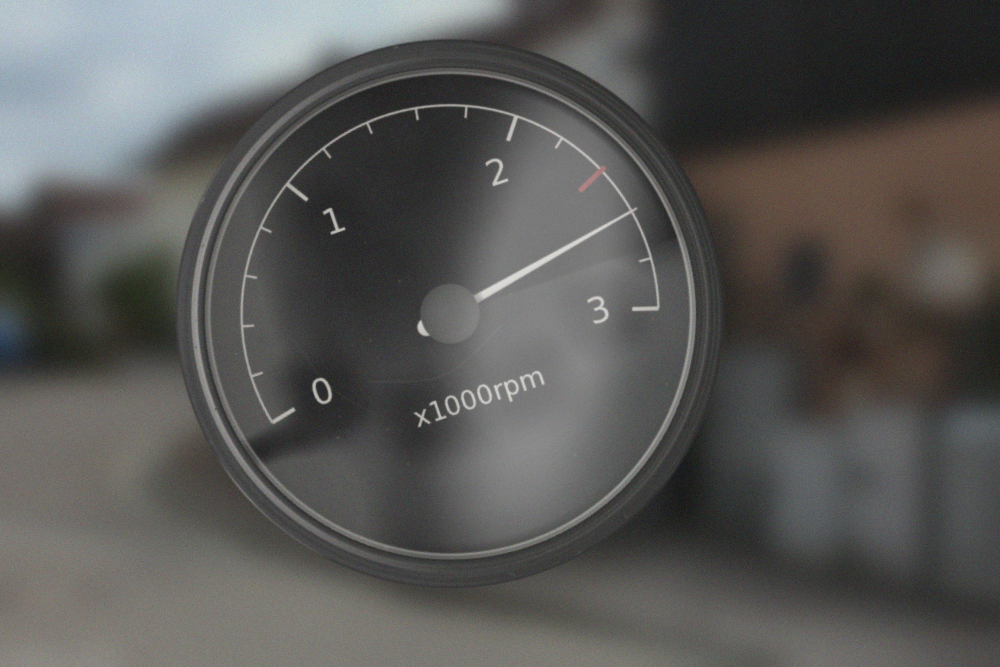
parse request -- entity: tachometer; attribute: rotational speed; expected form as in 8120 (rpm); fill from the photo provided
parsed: 2600 (rpm)
